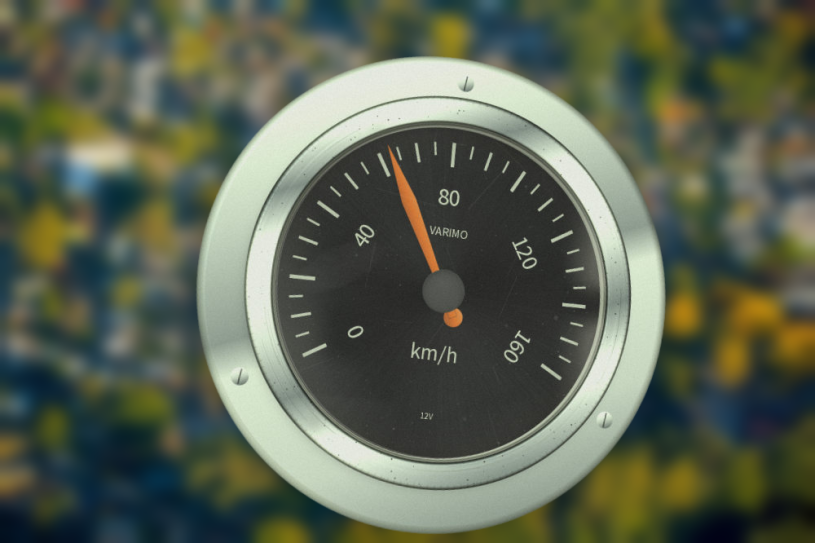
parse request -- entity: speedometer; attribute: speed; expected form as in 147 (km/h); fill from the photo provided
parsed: 62.5 (km/h)
